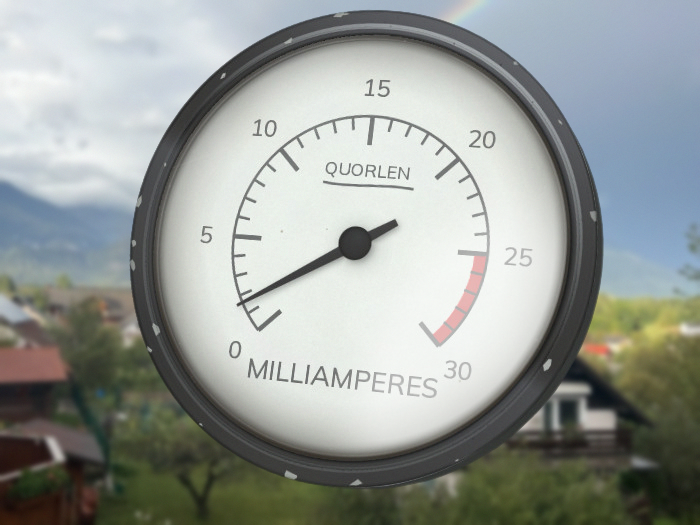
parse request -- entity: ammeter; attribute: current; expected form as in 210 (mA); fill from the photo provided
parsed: 1.5 (mA)
